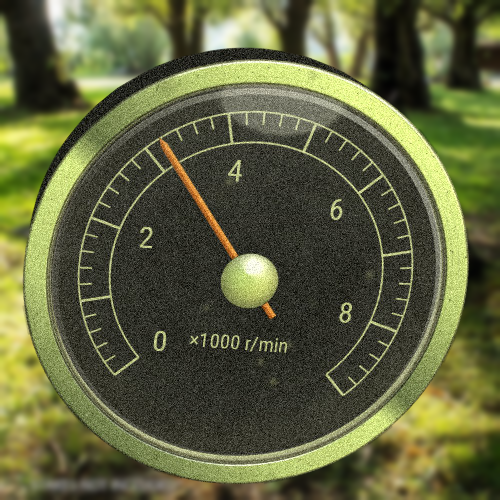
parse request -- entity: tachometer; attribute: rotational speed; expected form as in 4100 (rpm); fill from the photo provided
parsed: 3200 (rpm)
